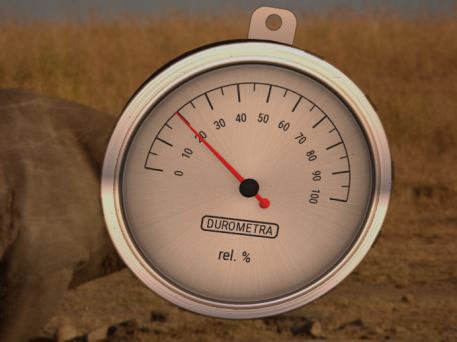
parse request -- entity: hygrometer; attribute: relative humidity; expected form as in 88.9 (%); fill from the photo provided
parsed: 20 (%)
